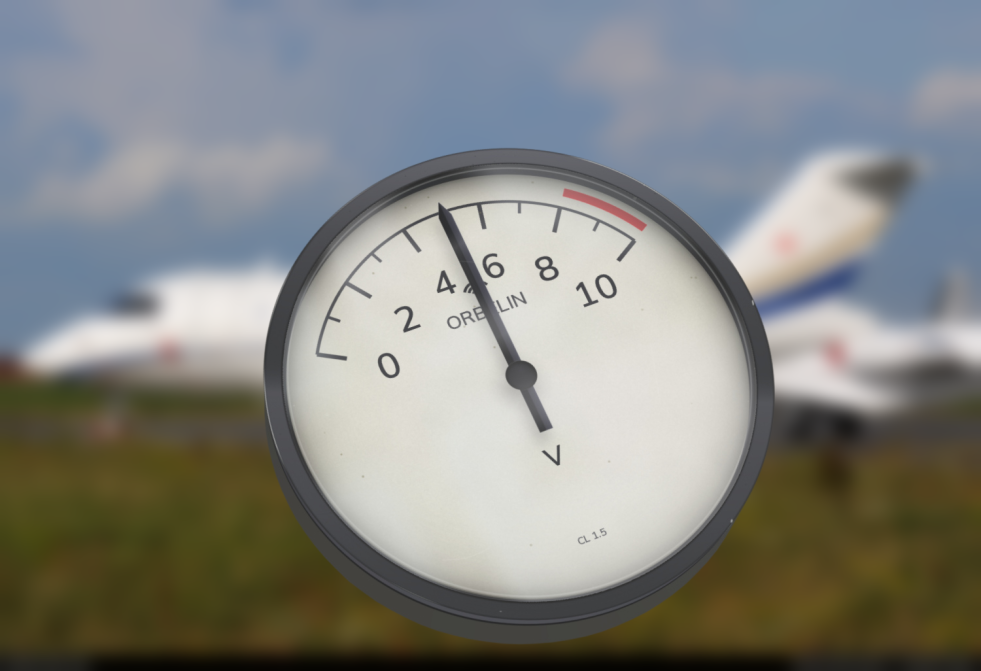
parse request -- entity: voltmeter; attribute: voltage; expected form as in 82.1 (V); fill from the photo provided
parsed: 5 (V)
